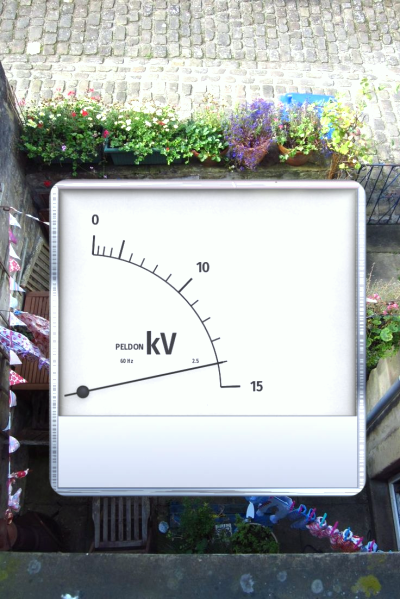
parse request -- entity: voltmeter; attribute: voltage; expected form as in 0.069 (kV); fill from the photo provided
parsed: 14 (kV)
